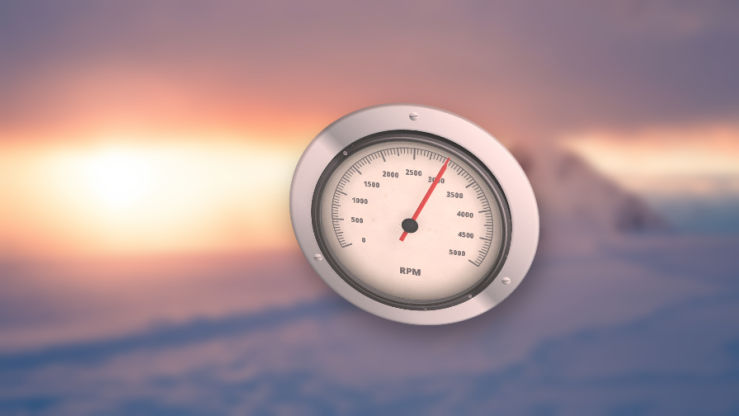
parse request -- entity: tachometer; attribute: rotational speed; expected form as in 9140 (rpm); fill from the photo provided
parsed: 3000 (rpm)
